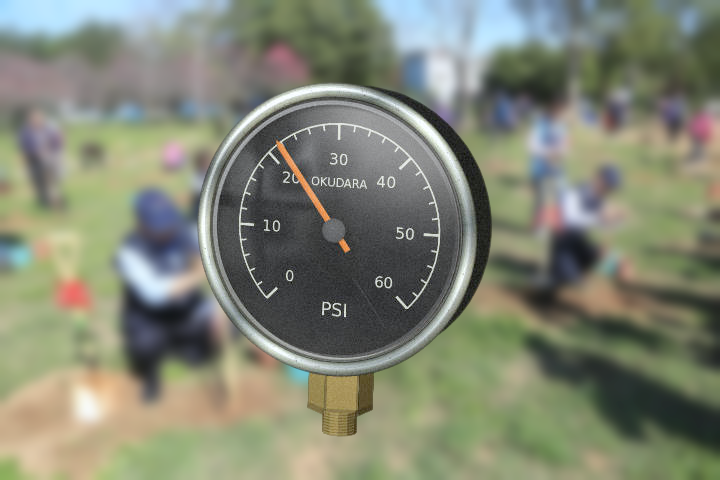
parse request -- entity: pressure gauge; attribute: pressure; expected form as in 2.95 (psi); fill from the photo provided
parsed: 22 (psi)
